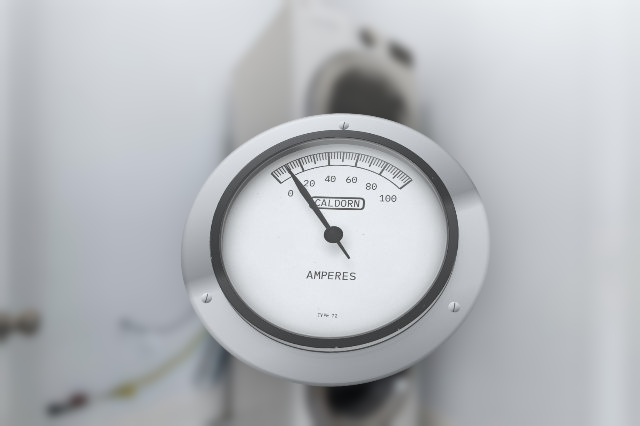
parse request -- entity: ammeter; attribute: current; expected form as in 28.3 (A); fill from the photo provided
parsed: 10 (A)
